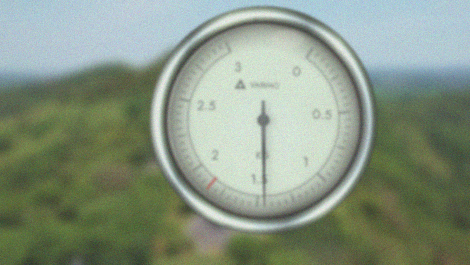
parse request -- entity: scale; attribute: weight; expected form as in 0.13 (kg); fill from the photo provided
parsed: 1.45 (kg)
